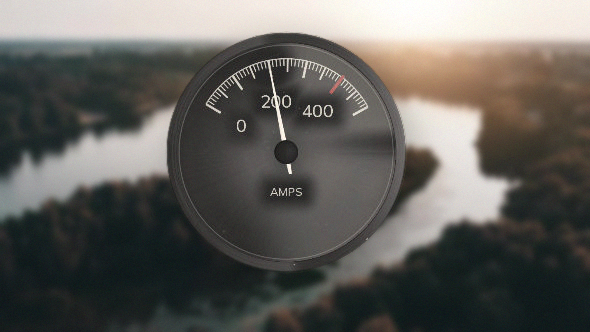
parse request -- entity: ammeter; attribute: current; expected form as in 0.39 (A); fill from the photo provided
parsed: 200 (A)
